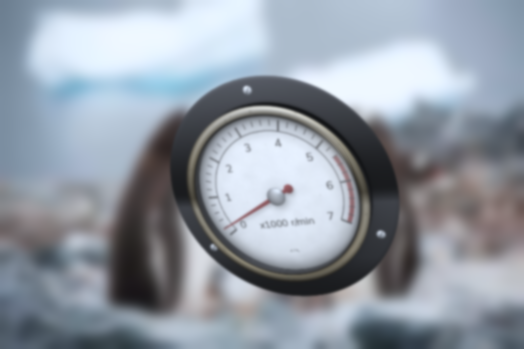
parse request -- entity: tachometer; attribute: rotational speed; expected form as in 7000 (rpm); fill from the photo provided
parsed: 200 (rpm)
